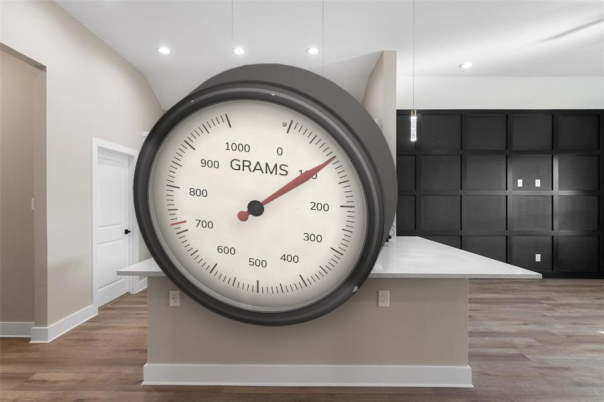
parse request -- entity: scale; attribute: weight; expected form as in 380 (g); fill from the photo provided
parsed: 100 (g)
